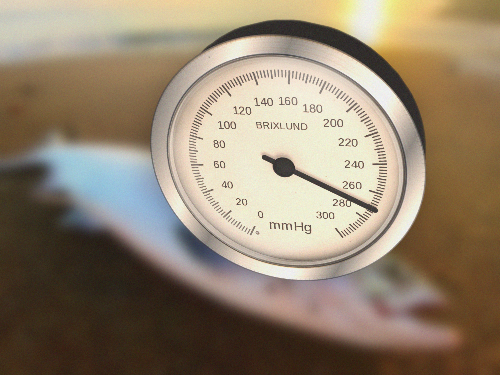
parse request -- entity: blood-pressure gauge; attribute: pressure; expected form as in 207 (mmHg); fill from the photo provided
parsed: 270 (mmHg)
